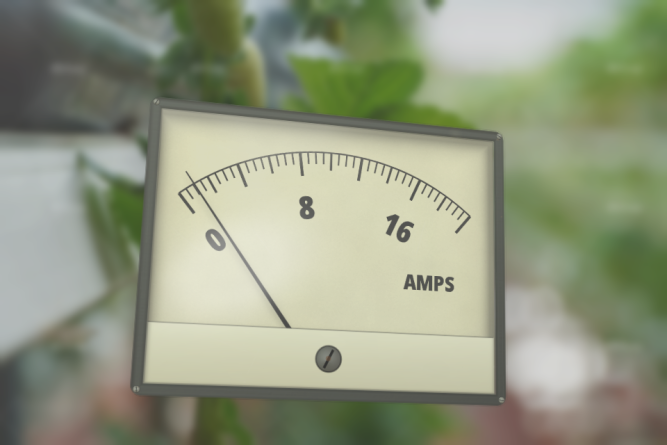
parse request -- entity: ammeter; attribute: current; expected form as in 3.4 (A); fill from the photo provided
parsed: 1 (A)
